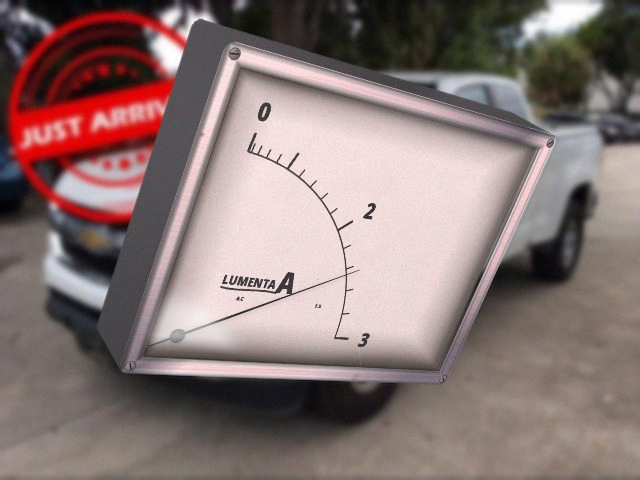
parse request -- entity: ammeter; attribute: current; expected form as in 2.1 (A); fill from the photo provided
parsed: 2.4 (A)
